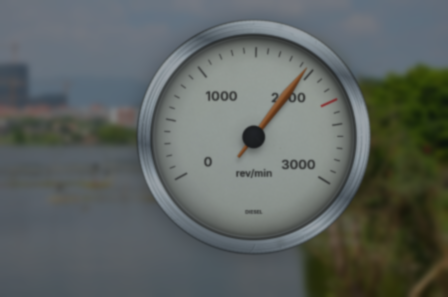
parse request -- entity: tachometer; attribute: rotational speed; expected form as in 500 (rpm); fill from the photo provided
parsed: 1950 (rpm)
